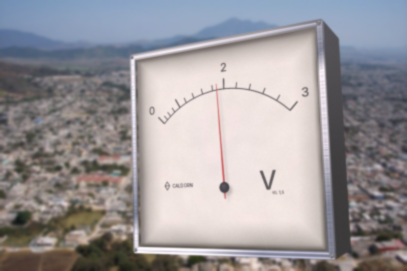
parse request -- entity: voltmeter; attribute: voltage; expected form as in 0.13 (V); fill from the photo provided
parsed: 1.9 (V)
